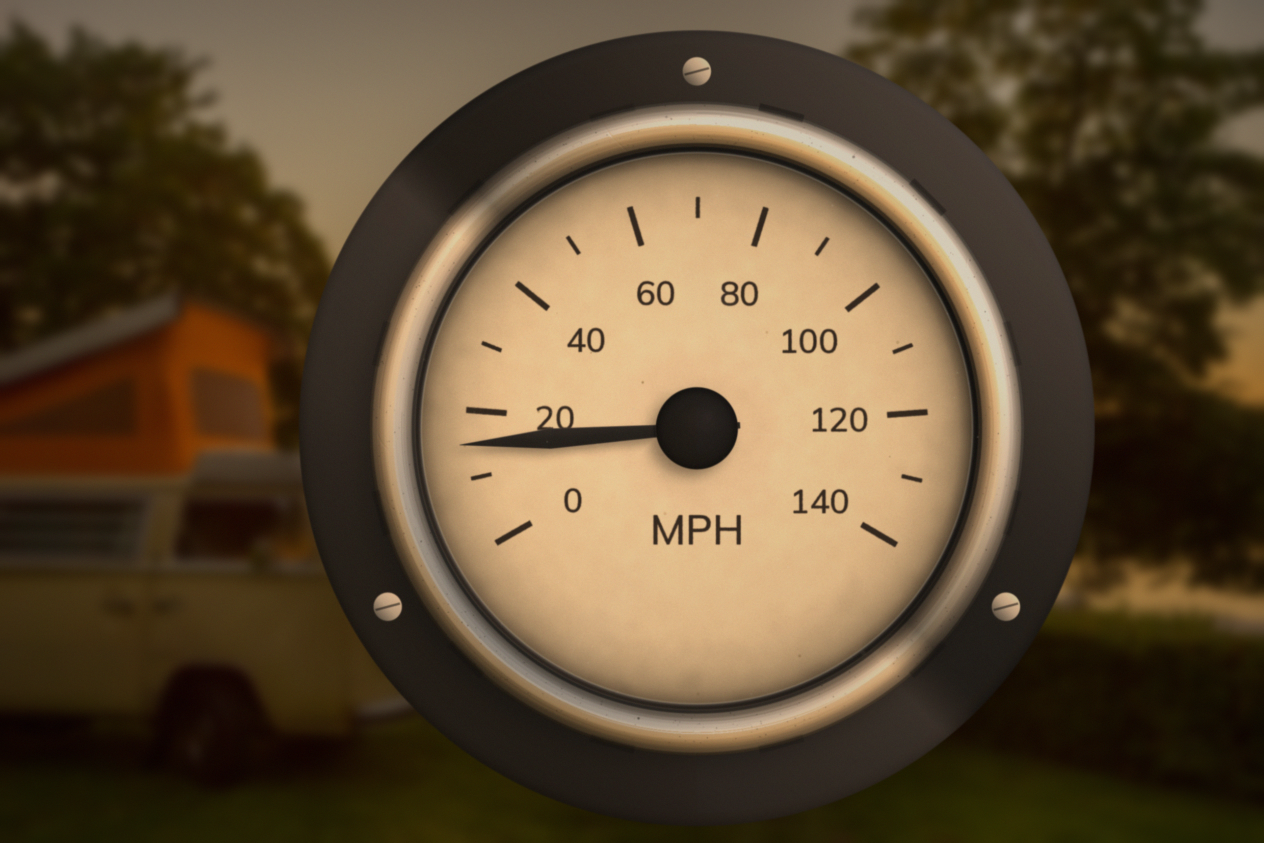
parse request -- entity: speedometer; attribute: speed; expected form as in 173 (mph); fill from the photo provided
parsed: 15 (mph)
